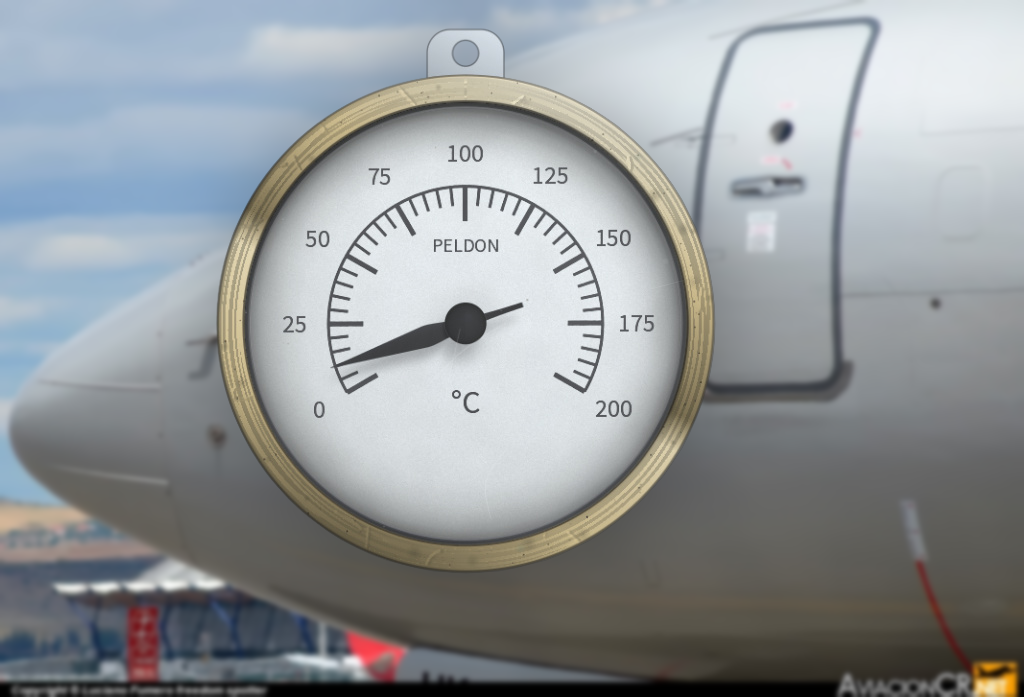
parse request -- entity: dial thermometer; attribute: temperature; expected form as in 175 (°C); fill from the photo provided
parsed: 10 (°C)
